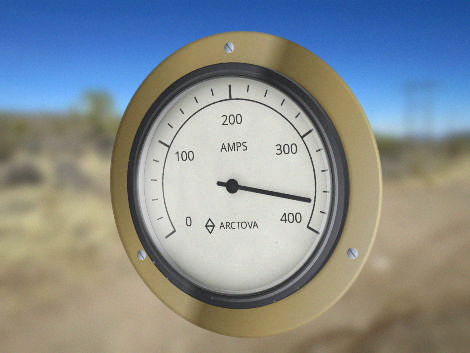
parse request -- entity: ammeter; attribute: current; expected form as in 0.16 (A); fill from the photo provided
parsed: 370 (A)
